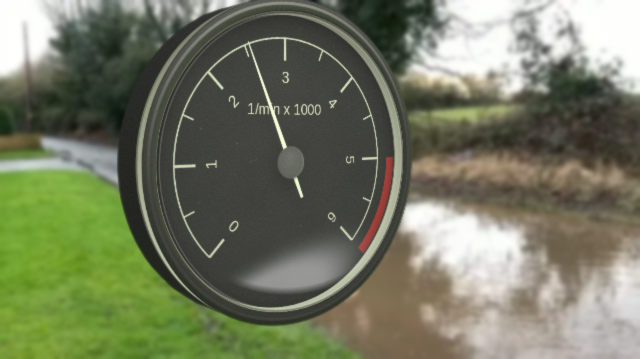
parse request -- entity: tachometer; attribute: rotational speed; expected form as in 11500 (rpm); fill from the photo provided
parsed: 2500 (rpm)
